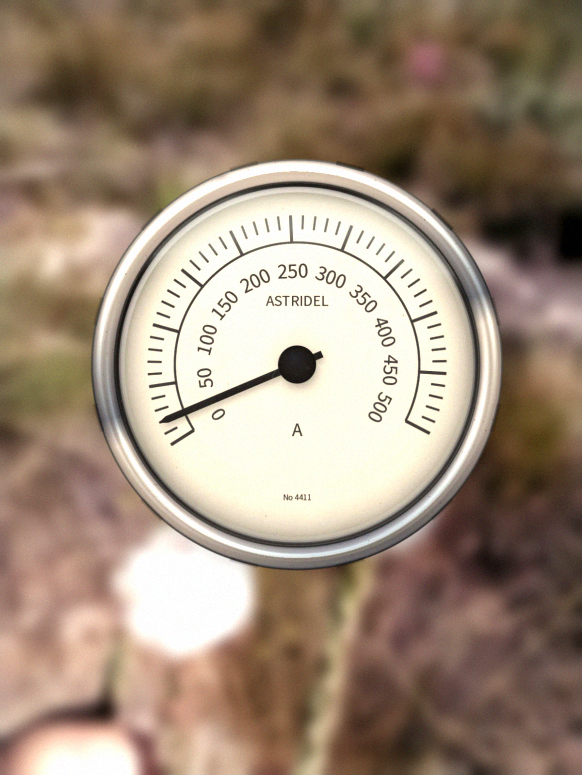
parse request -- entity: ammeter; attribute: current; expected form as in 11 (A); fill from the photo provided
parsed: 20 (A)
